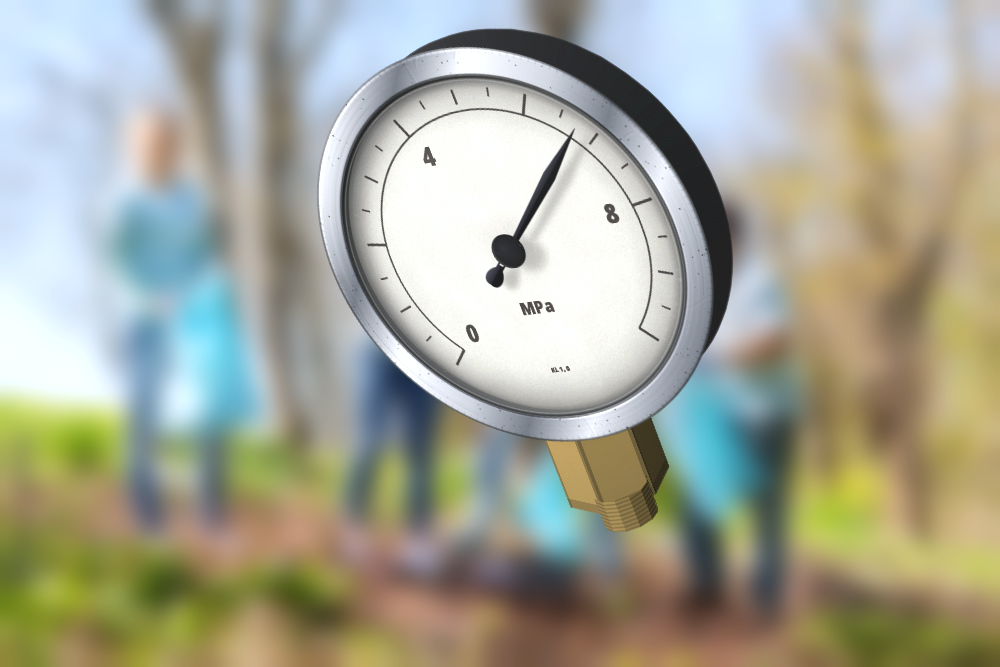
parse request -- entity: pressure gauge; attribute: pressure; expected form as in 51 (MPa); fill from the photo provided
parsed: 6.75 (MPa)
